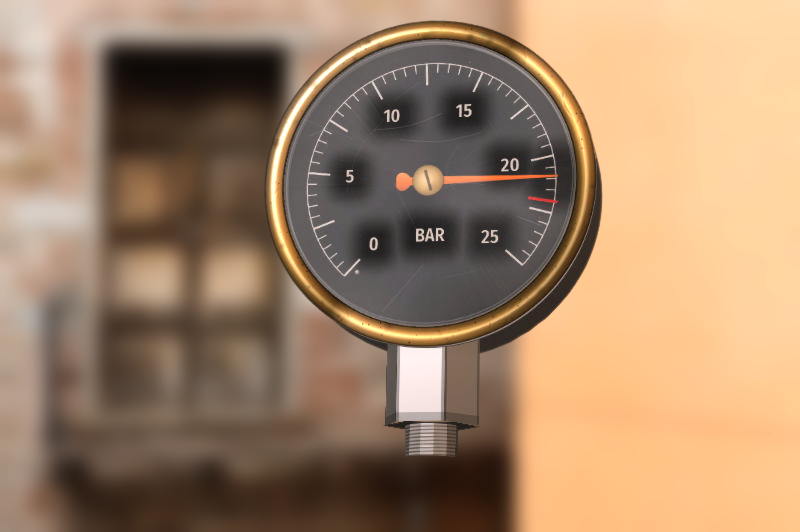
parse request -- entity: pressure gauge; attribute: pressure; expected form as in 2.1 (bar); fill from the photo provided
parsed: 21 (bar)
